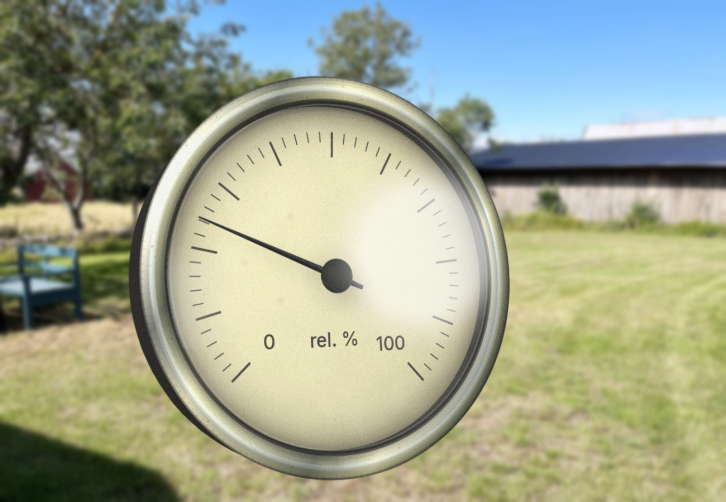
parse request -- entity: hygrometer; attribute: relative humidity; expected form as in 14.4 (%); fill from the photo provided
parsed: 24 (%)
